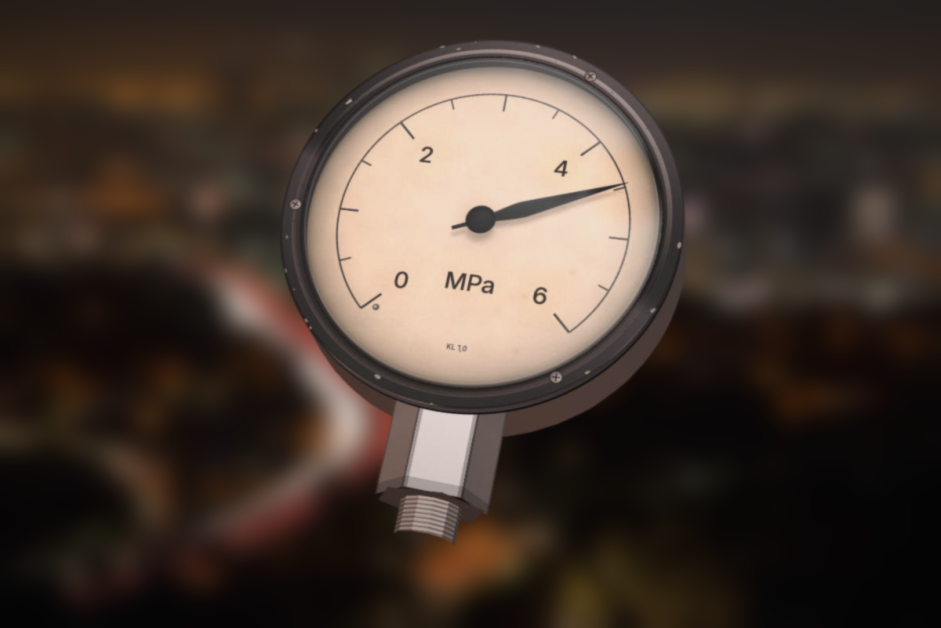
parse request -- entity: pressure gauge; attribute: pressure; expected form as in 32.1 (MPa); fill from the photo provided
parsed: 4.5 (MPa)
